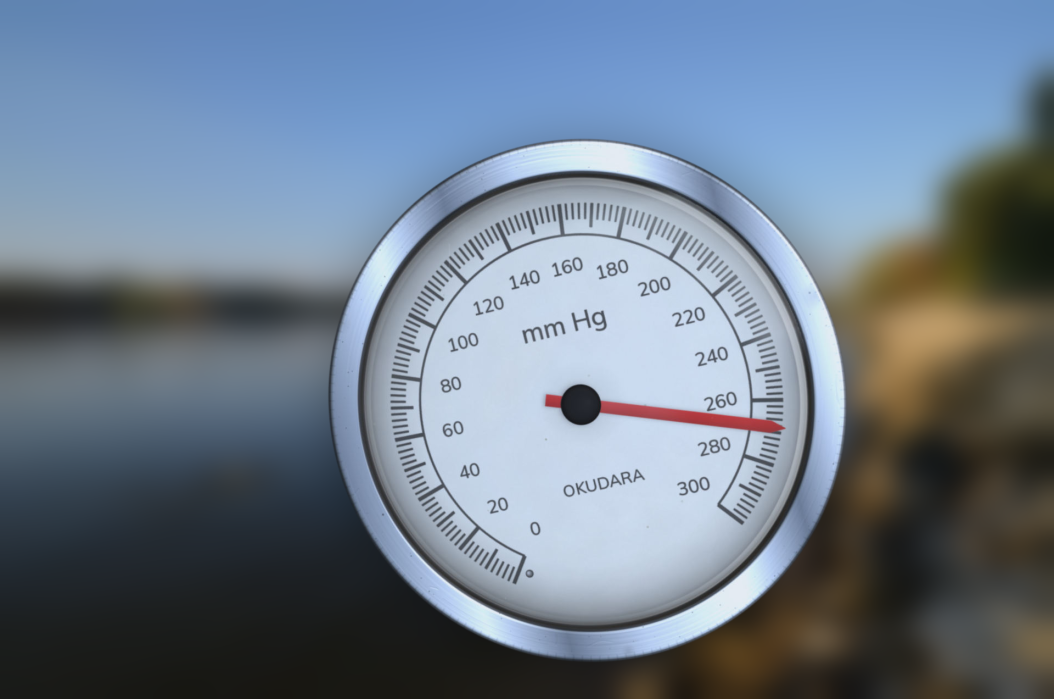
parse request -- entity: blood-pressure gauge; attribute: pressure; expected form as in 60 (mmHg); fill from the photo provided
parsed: 268 (mmHg)
